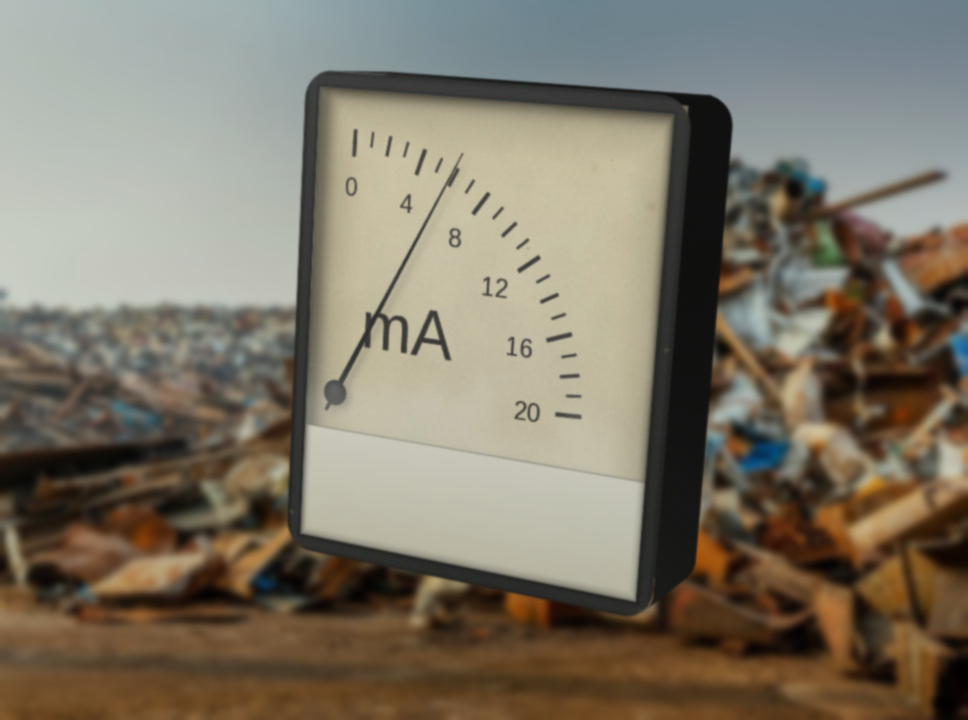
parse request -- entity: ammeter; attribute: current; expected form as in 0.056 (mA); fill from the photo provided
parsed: 6 (mA)
